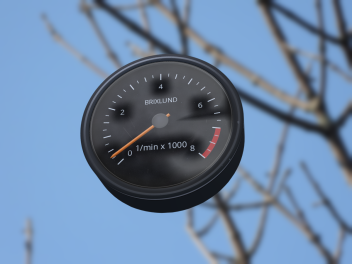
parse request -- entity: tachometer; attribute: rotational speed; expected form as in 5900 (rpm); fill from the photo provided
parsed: 250 (rpm)
